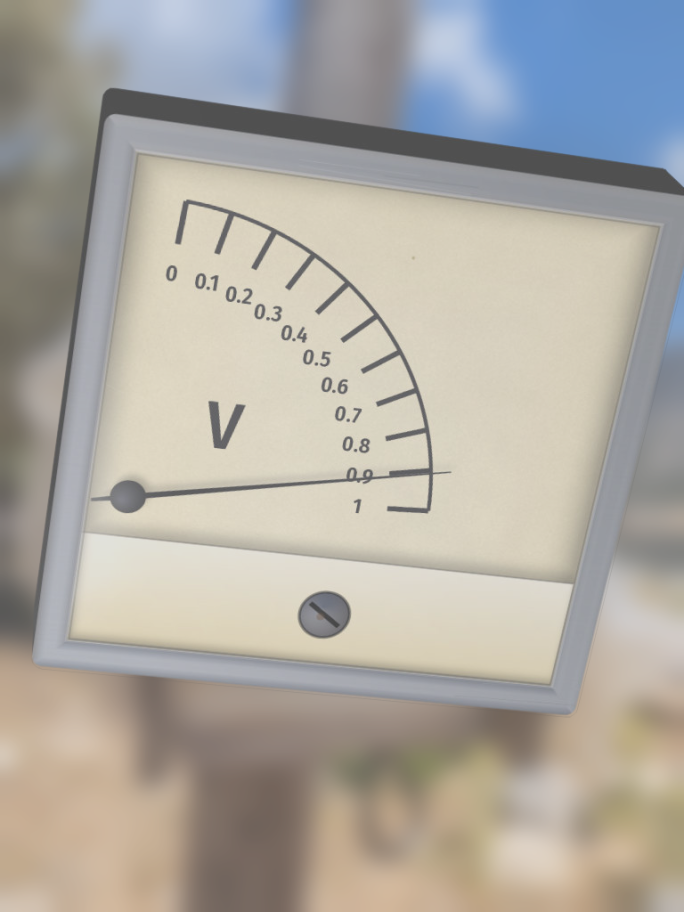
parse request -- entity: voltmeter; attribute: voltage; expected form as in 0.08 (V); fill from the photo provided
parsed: 0.9 (V)
